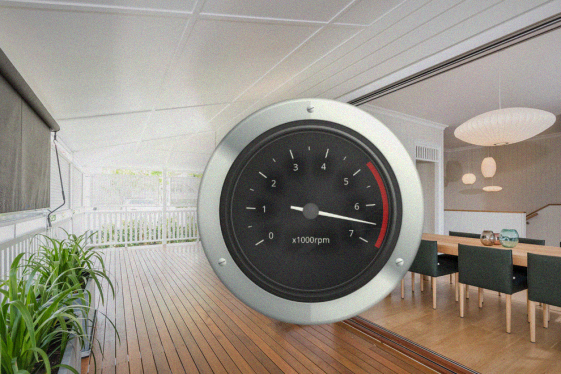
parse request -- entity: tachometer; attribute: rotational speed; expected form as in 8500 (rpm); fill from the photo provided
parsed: 6500 (rpm)
